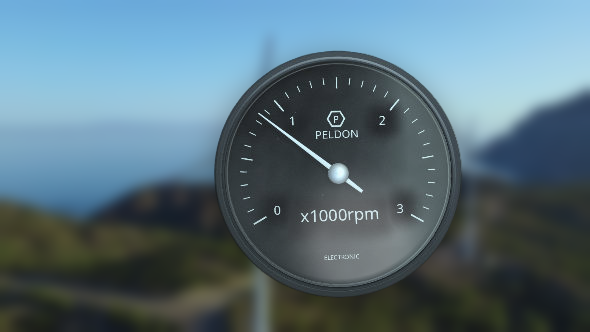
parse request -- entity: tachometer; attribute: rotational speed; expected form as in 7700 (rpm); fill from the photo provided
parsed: 850 (rpm)
